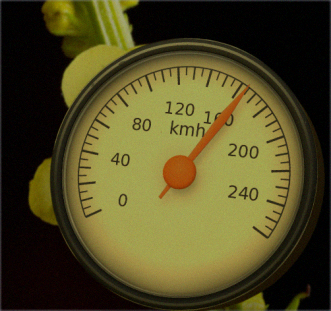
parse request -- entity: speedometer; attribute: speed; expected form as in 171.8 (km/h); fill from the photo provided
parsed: 165 (km/h)
